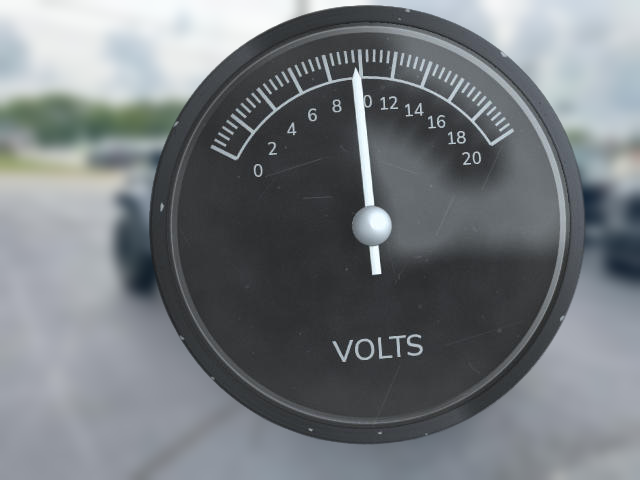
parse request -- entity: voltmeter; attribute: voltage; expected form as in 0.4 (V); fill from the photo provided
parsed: 9.6 (V)
